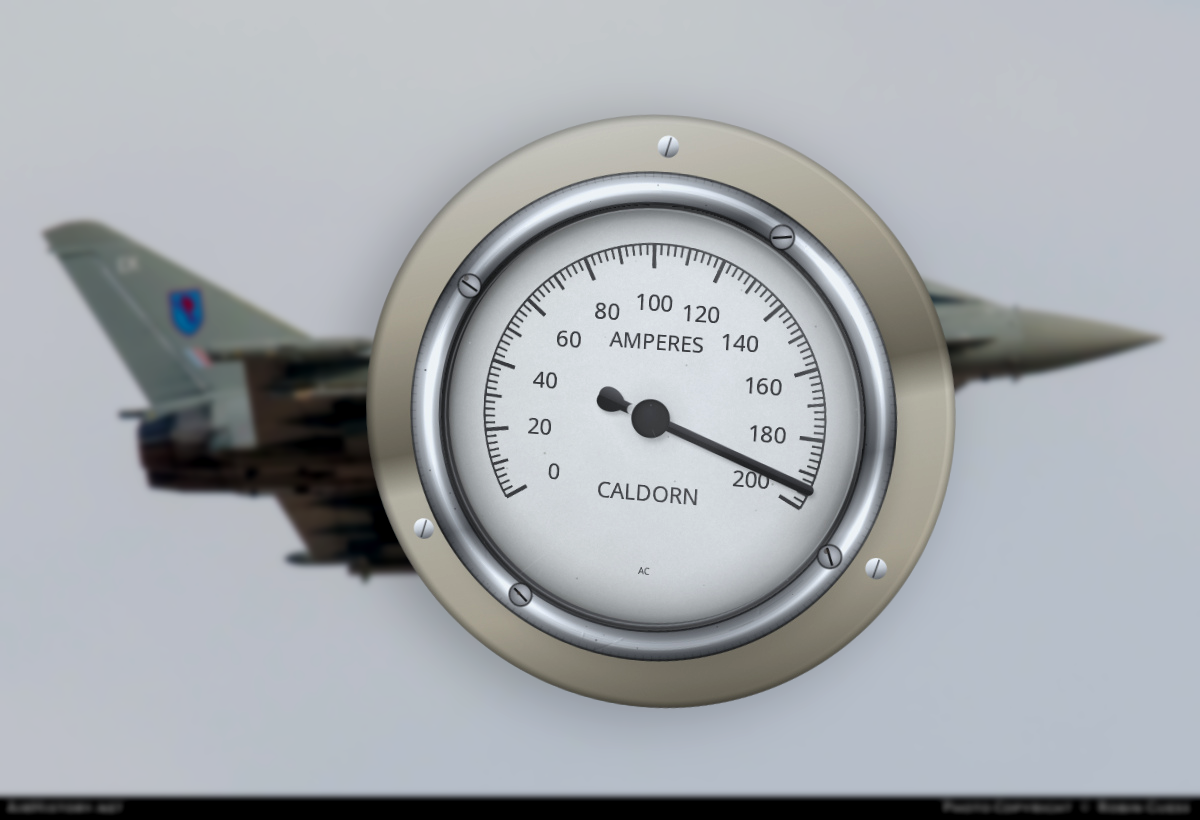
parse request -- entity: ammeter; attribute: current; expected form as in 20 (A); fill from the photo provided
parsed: 194 (A)
